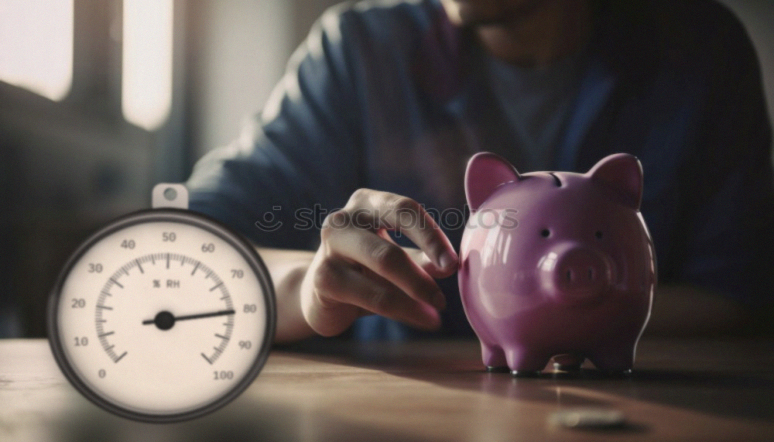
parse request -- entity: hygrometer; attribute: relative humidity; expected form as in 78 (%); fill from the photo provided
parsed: 80 (%)
